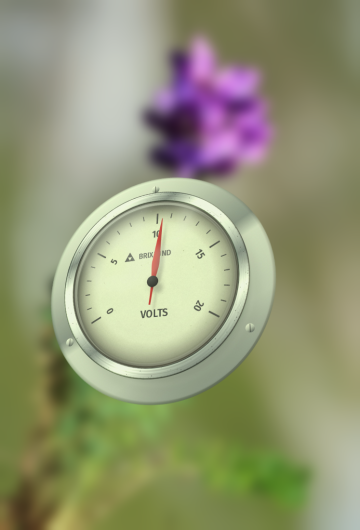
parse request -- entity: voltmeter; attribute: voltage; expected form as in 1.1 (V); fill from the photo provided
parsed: 10.5 (V)
